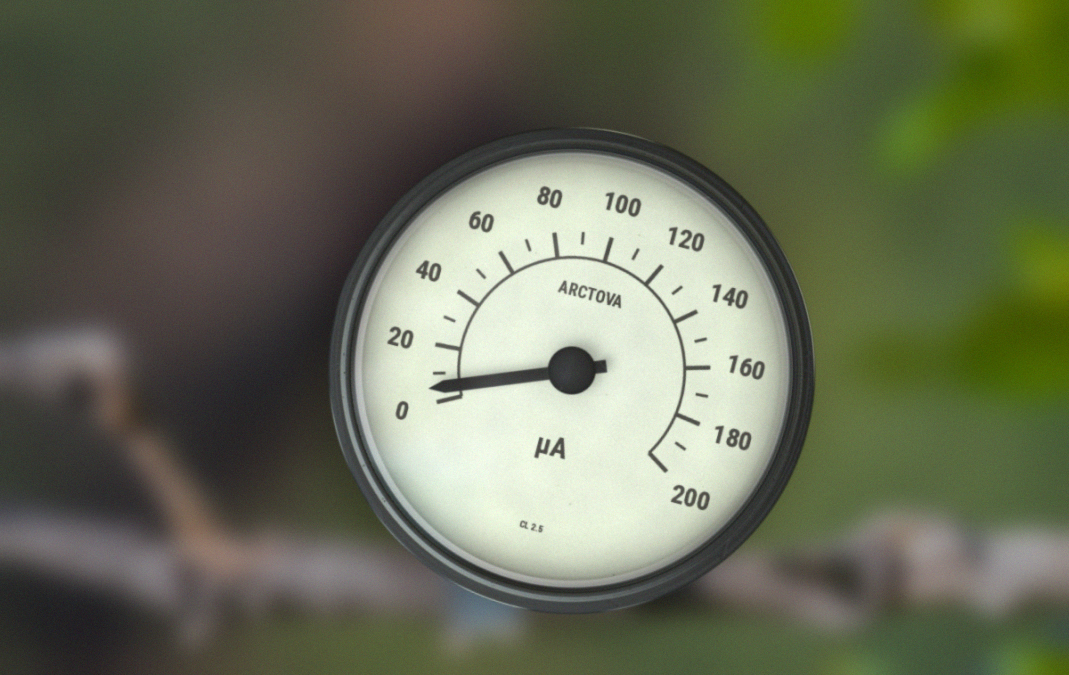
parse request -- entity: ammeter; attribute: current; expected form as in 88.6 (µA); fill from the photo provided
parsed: 5 (µA)
